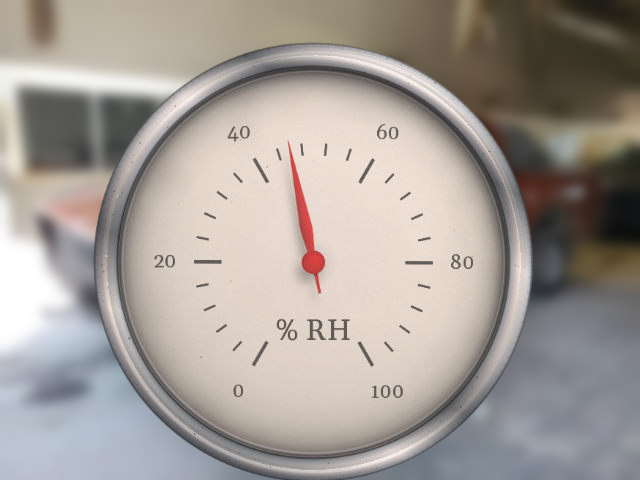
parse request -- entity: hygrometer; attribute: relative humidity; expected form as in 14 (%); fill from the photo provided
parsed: 46 (%)
